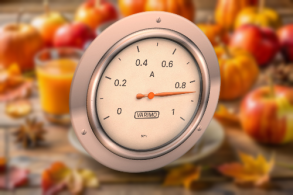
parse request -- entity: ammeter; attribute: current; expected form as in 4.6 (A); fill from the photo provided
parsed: 0.85 (A)
